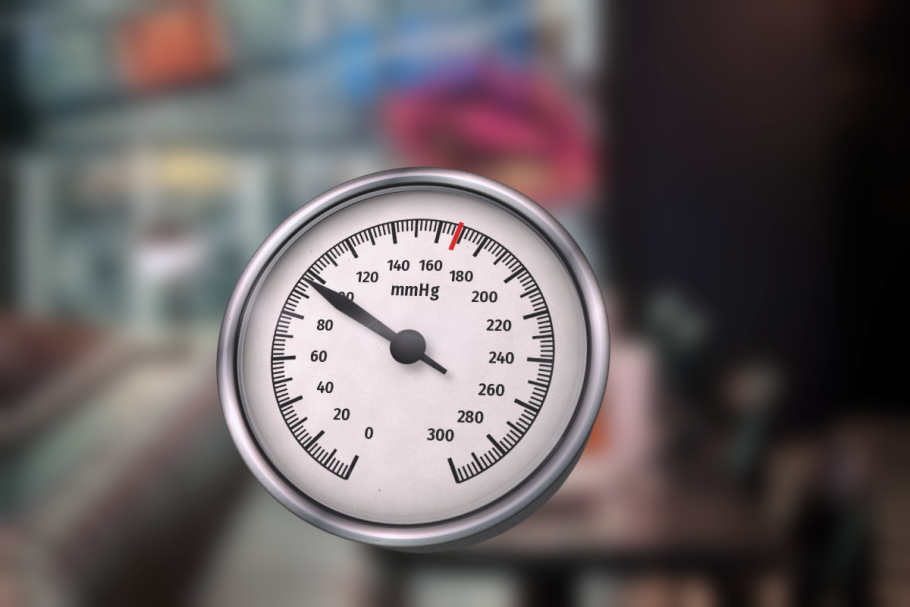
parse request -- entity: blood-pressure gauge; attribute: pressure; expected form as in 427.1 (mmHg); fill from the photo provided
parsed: 96 (mmHg)
